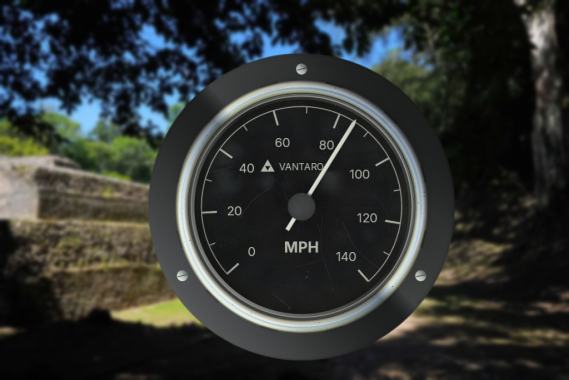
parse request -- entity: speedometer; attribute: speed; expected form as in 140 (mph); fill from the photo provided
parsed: 85 (mph)
